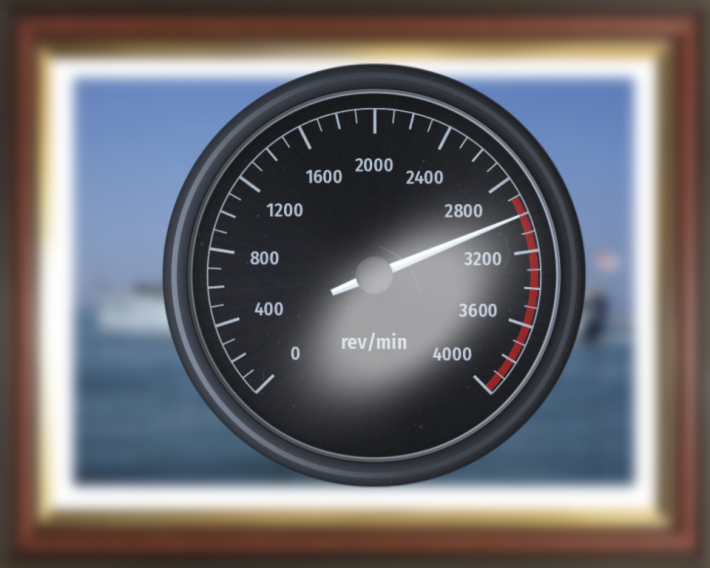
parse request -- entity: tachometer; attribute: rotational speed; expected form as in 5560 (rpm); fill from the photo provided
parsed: 3000 (rpm)
